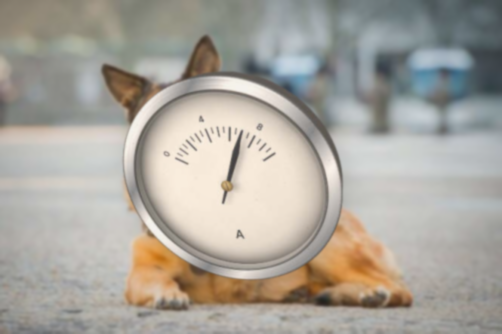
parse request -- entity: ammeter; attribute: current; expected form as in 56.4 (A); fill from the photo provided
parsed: 7 (A)
